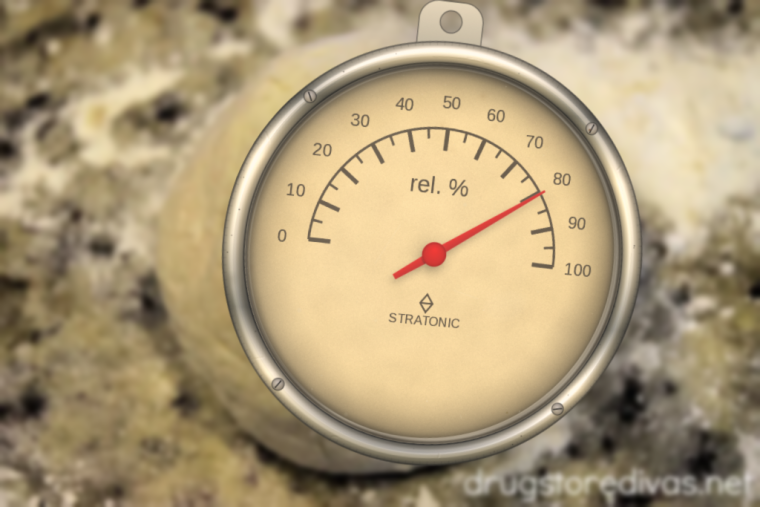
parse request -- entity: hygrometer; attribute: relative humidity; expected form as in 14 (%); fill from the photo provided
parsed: 80 (%)
